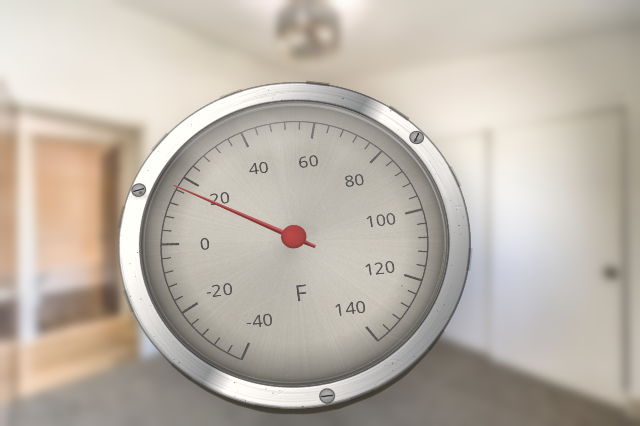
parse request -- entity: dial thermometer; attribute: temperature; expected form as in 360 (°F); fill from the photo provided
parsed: 16 (°F)
